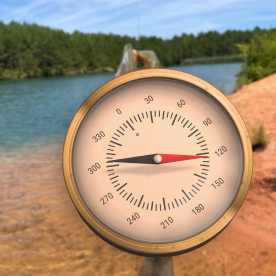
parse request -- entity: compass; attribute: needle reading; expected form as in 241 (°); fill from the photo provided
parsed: 125 (°)
